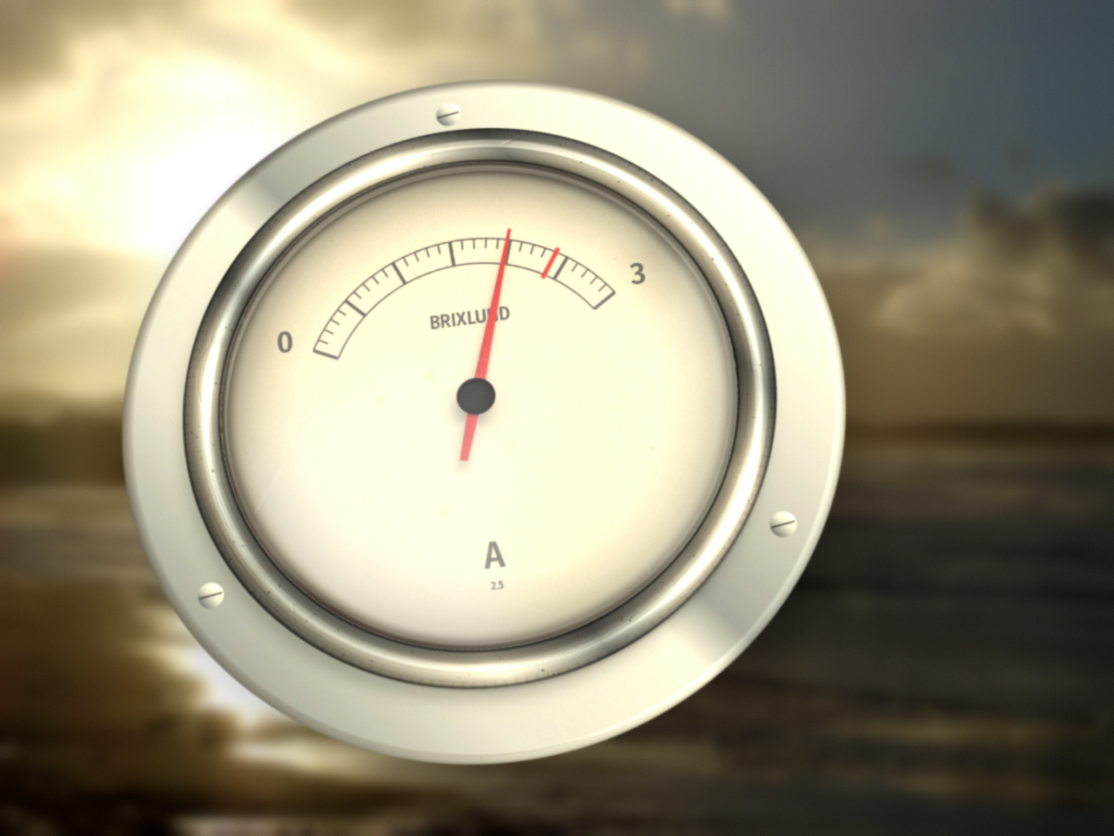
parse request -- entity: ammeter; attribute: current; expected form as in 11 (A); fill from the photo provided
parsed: 2 (A)
